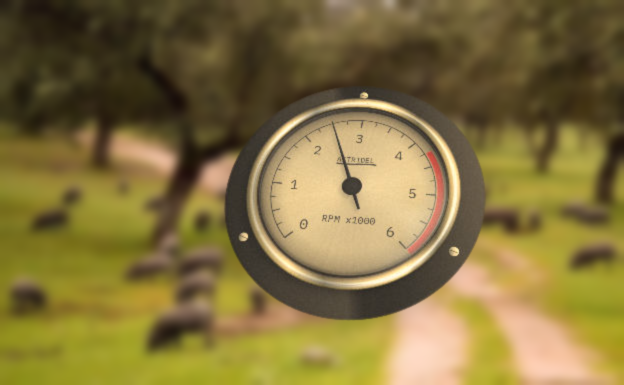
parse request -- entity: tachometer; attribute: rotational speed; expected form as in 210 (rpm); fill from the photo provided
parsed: 2500 (rpm)
